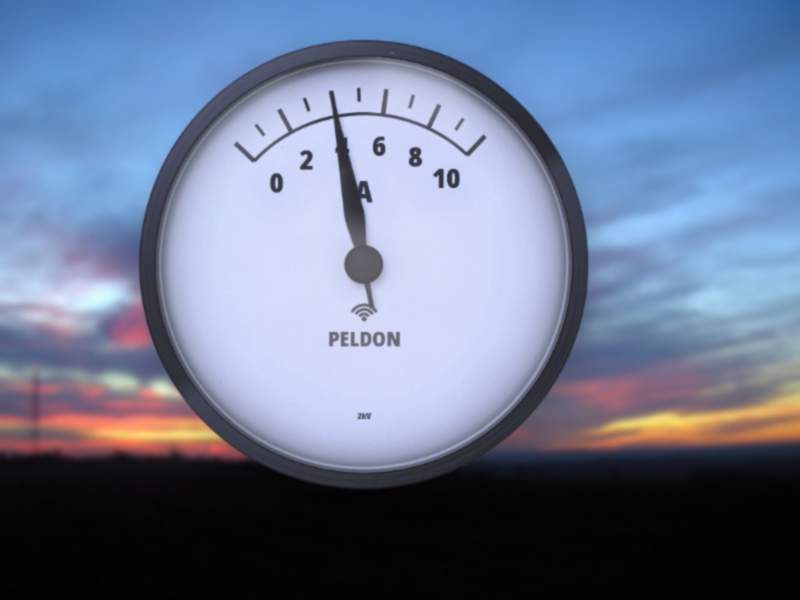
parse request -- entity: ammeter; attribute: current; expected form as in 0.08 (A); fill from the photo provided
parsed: 4 (A)
